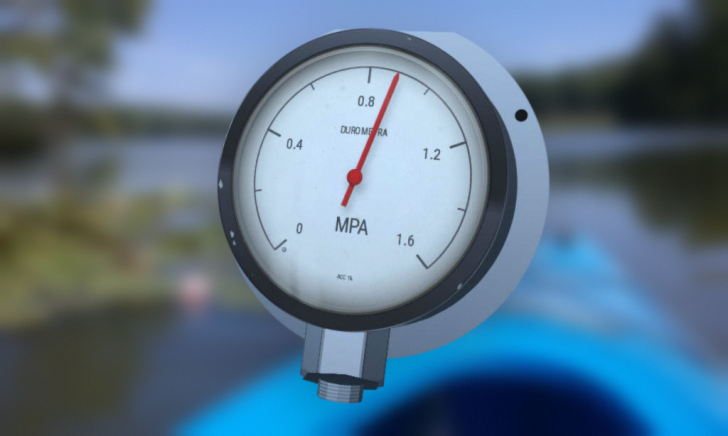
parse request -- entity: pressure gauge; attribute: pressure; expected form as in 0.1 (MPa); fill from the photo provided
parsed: 0.9 (MPa)
